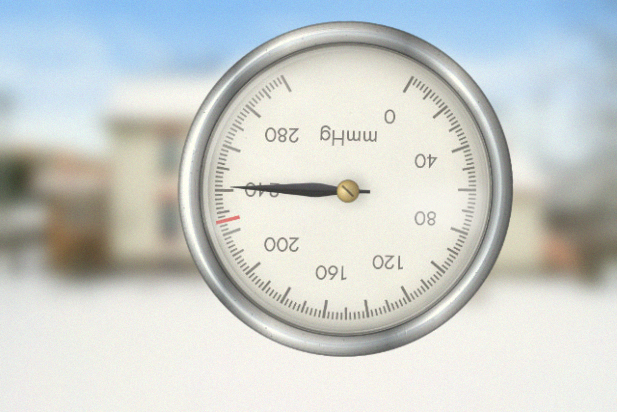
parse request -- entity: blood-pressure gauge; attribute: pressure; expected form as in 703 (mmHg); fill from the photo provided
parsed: 242 (mmHg)
